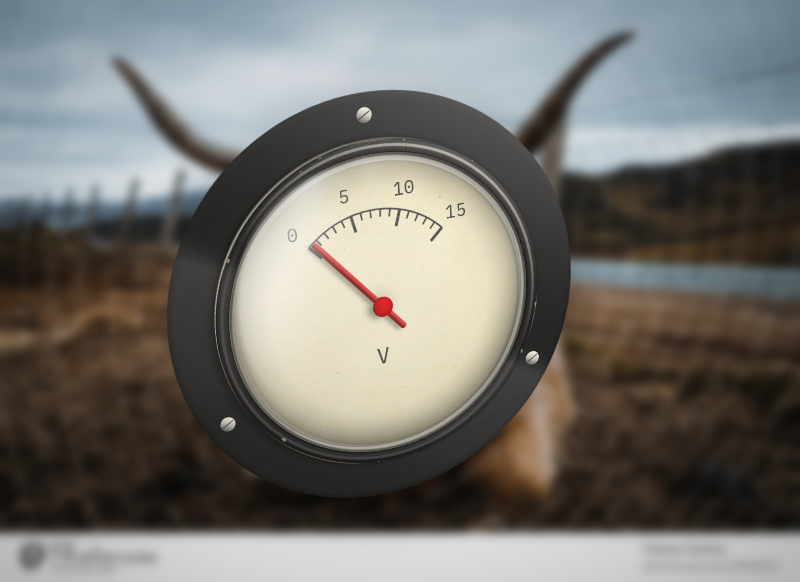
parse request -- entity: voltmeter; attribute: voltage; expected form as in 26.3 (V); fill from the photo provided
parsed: 0.5 (V)
